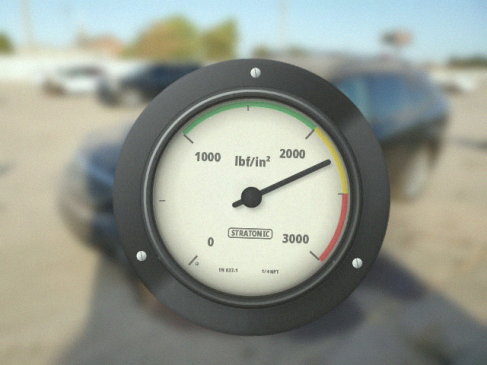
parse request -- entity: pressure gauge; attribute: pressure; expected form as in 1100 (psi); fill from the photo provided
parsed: 2250 (psi)
